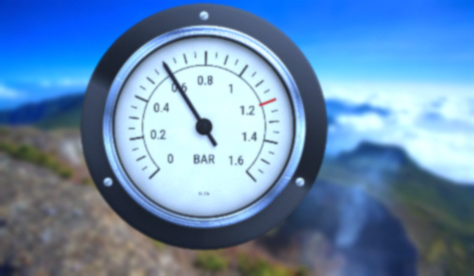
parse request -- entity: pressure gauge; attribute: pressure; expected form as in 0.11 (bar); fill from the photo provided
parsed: 0.6 (bar)
